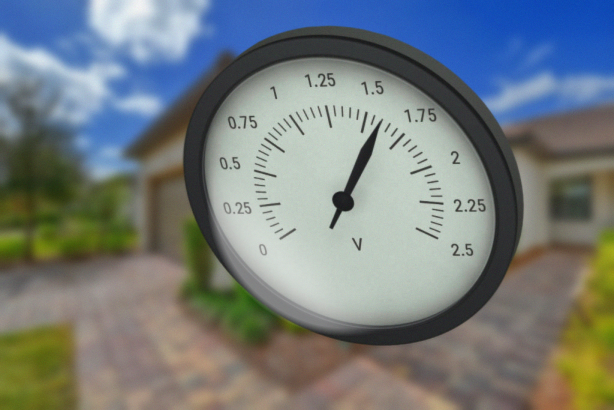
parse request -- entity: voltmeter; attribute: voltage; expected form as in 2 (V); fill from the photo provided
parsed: 1.6 (V)
